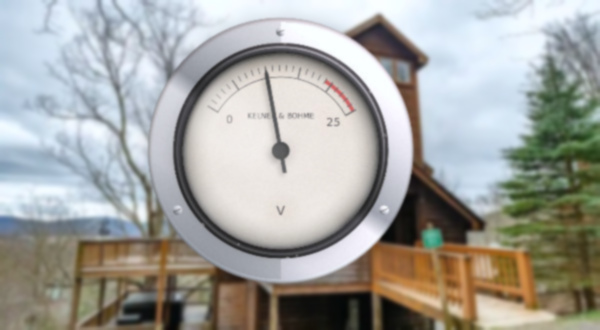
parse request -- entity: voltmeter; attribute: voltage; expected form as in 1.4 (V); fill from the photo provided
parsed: 10 (V)
